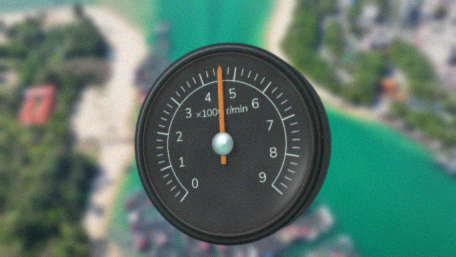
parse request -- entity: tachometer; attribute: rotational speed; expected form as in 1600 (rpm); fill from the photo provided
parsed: 4600 (rpm)
